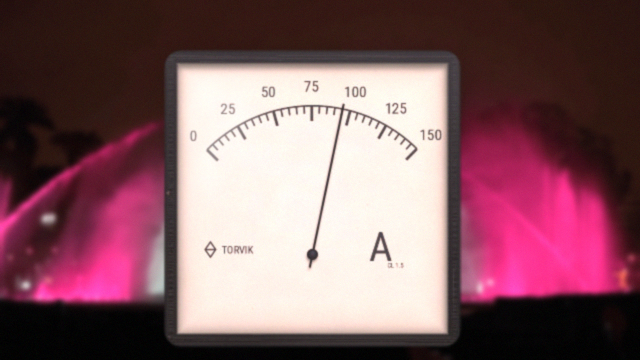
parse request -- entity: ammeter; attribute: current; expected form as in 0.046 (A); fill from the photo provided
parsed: 95 (A)
